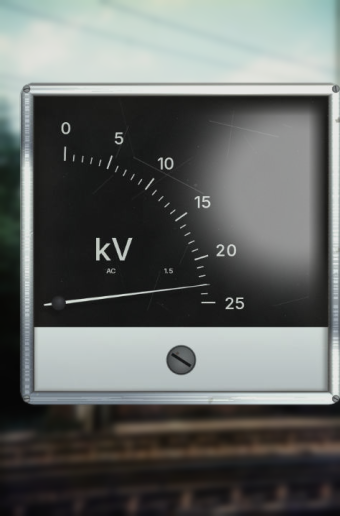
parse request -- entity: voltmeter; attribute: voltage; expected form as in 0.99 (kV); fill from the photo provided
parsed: 23 (kV)
